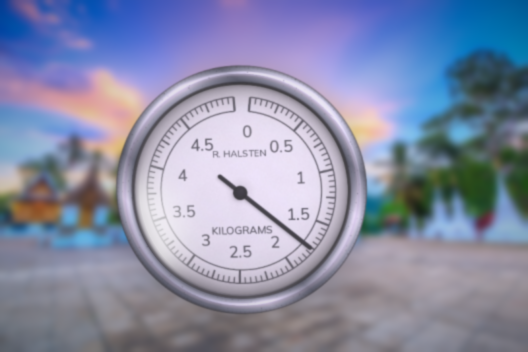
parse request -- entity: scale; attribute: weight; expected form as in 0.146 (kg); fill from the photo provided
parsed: 1.75 (kg)
